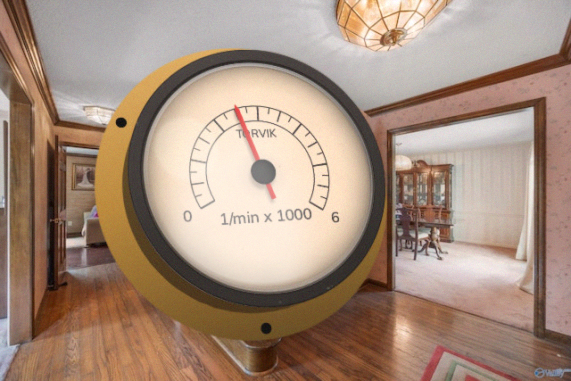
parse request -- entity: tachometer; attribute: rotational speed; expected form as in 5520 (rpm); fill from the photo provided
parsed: 2500 (rpm)
